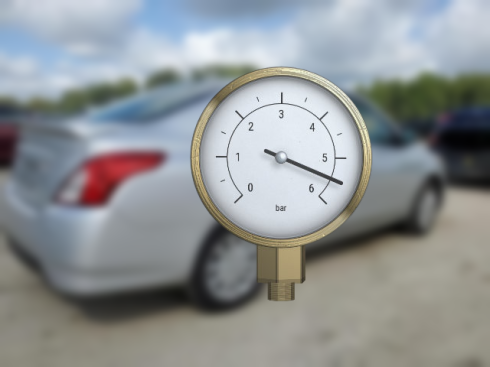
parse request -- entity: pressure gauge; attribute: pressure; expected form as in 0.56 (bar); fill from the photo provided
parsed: 5.5 (bar)
